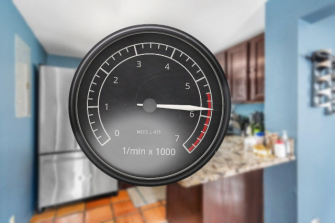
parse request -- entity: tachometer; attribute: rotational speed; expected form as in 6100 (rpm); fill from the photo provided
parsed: 5800 (rpm)
